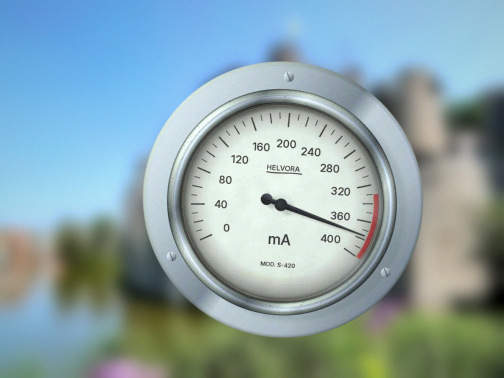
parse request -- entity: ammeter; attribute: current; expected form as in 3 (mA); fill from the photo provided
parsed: 375 (mA)
